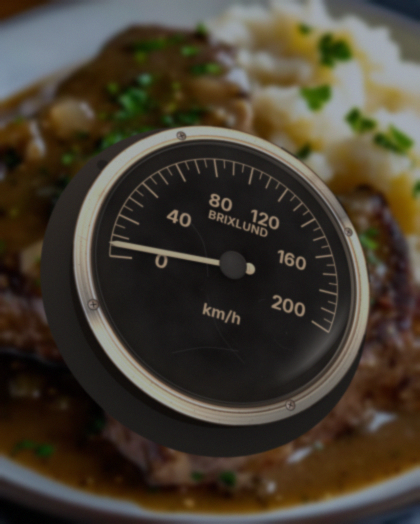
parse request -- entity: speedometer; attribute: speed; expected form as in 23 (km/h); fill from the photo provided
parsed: 5 (km/h)
